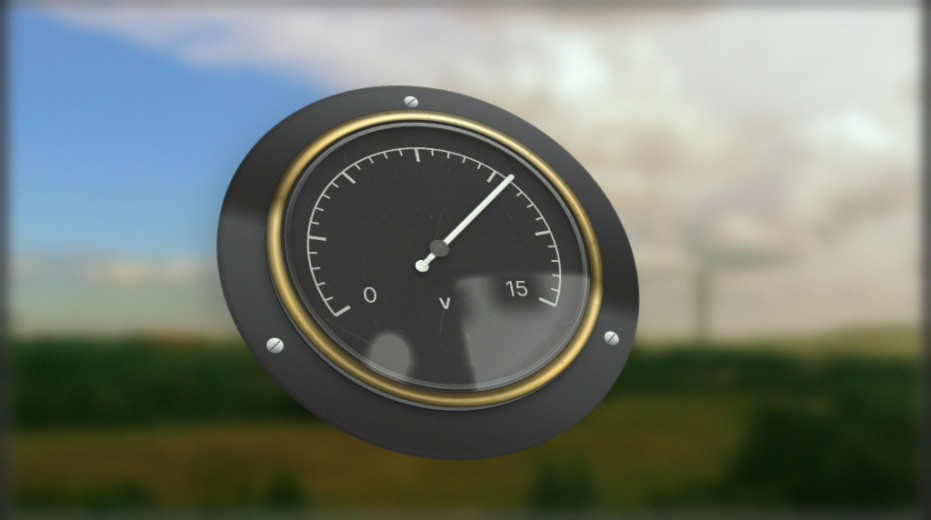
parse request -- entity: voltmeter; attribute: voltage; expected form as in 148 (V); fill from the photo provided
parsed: 10.5 (V)
